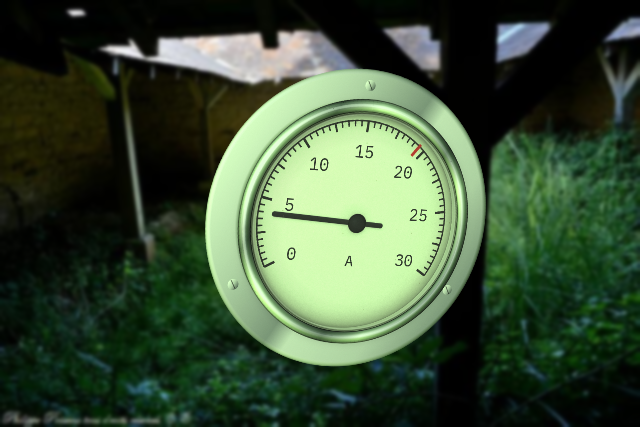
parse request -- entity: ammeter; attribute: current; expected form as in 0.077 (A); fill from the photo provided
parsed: 4 (A)
